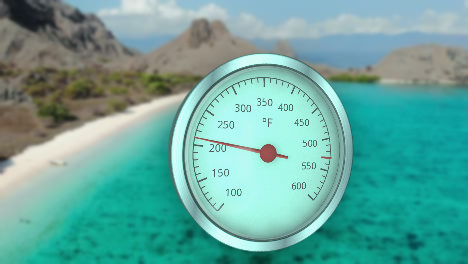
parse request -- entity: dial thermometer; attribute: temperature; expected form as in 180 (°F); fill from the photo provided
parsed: 210 (°F)
